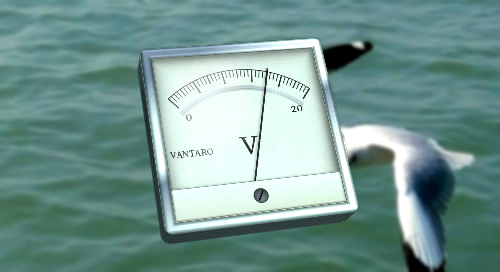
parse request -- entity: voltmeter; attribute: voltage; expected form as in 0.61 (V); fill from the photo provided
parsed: 14 (V)
